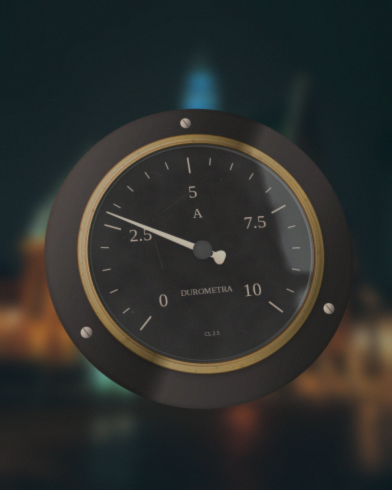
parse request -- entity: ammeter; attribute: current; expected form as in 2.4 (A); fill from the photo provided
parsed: 2.75 (A)
